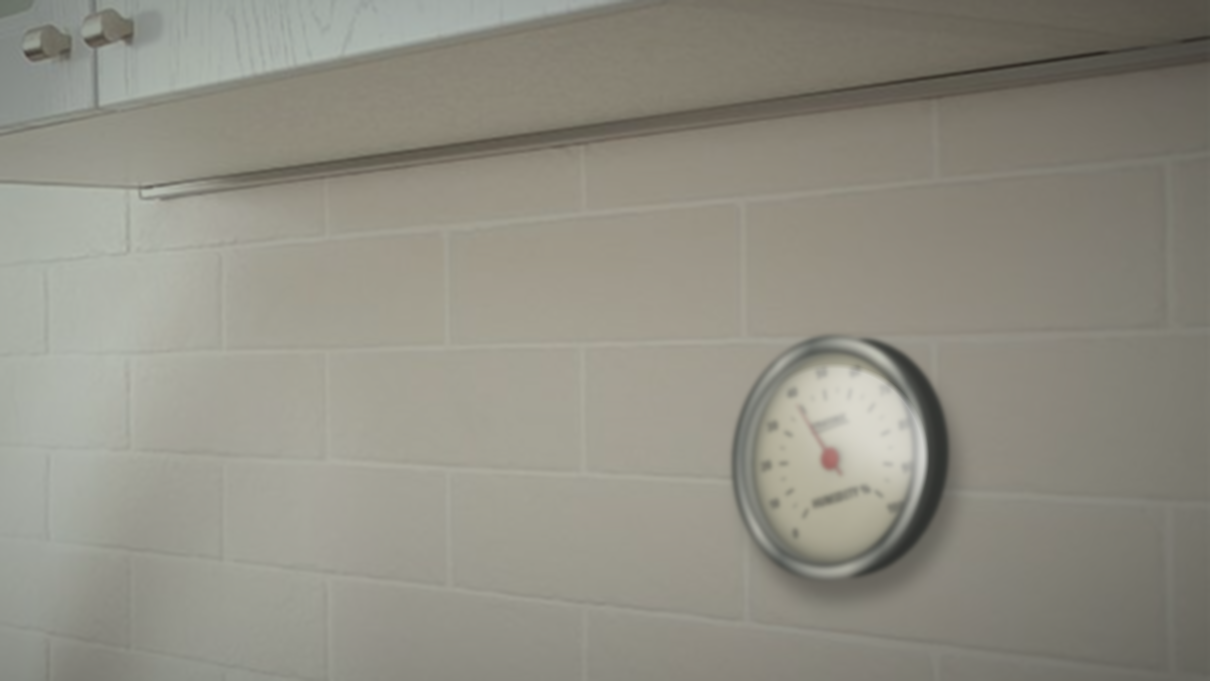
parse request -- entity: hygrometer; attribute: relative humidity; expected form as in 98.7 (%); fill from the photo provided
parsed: 40 (%)
